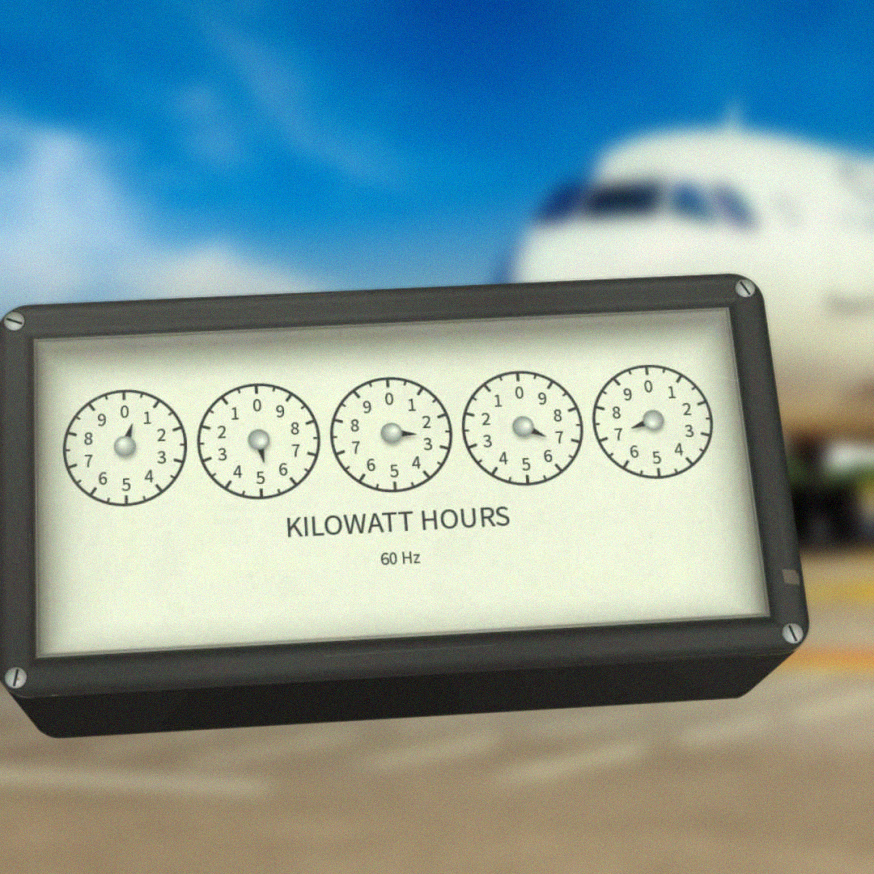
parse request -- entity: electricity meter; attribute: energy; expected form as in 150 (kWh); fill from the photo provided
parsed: 5267 (kWh)
